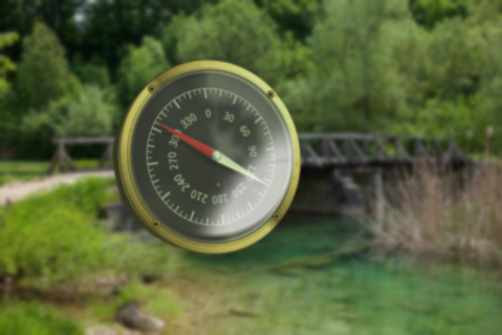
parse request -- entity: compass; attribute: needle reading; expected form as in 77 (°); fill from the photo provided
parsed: 305 (°)
